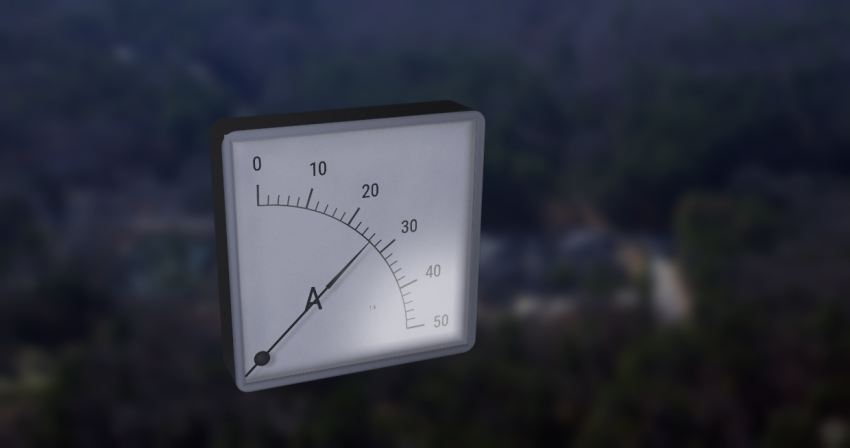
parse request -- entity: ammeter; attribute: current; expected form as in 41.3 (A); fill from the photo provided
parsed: 26 (A)
